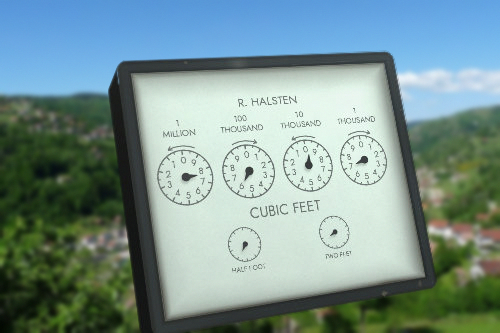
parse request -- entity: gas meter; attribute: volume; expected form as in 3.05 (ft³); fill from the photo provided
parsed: 759700 (ft³)
